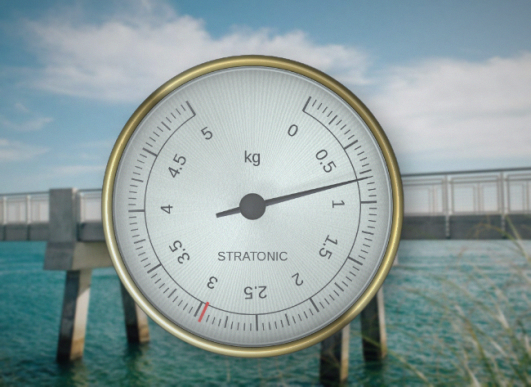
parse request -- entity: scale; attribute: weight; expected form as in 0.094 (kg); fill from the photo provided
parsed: 0.8 (kg)
